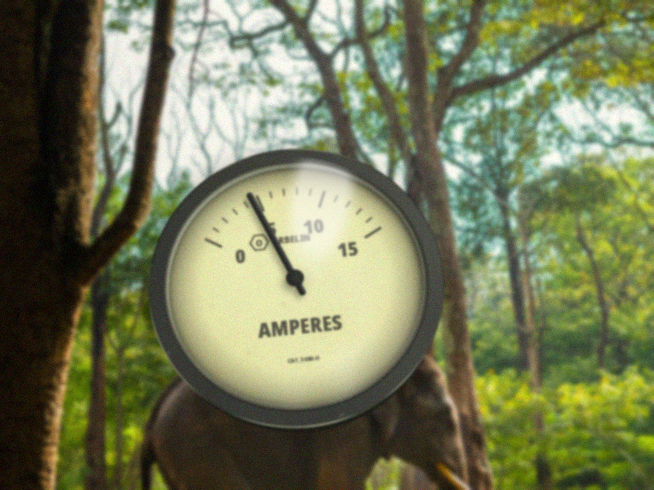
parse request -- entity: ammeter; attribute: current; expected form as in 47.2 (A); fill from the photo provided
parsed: 4.5 (A)
